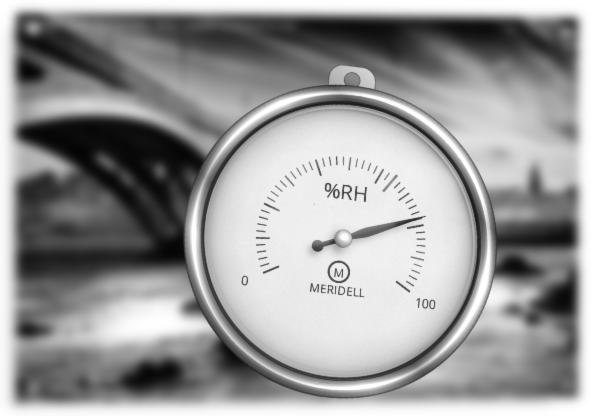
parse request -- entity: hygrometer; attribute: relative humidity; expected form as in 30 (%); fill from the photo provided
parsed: 78 (%)
